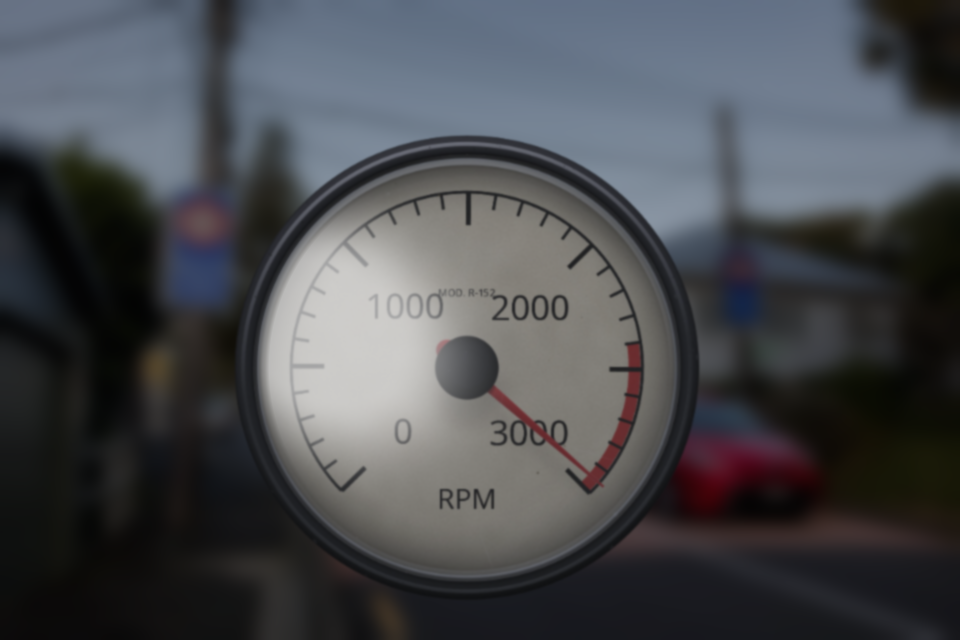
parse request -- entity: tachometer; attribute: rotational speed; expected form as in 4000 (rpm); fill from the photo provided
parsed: 2950 (rpm)
